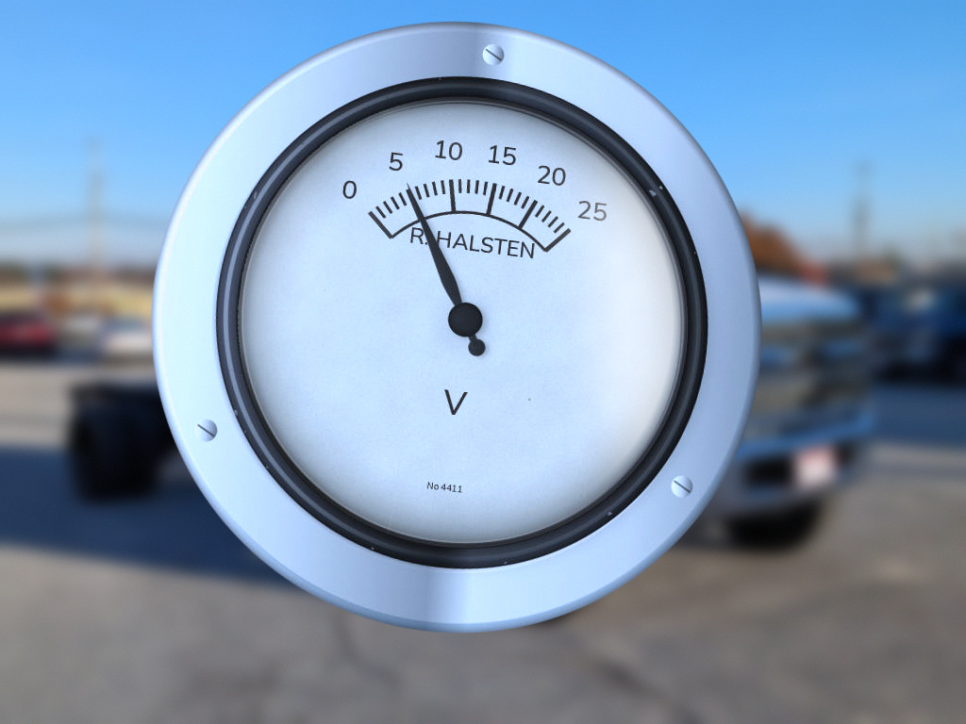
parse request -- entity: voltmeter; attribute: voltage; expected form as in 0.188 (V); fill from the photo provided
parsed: 5 (V)
